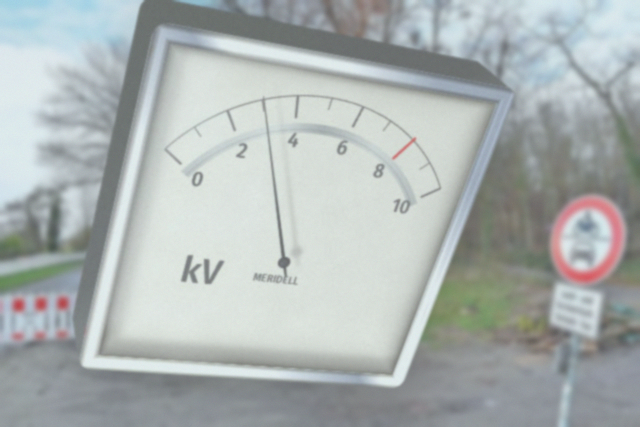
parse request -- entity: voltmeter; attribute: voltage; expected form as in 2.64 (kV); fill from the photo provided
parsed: 3 (kV)
